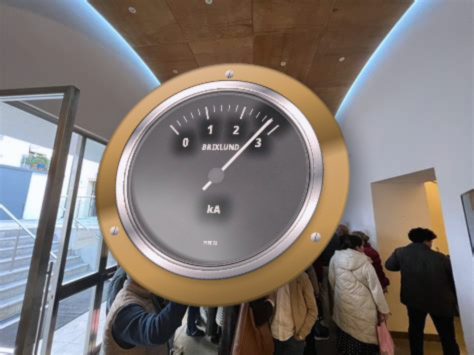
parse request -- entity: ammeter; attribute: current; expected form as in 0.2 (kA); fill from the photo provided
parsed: 2.8 (kA)
